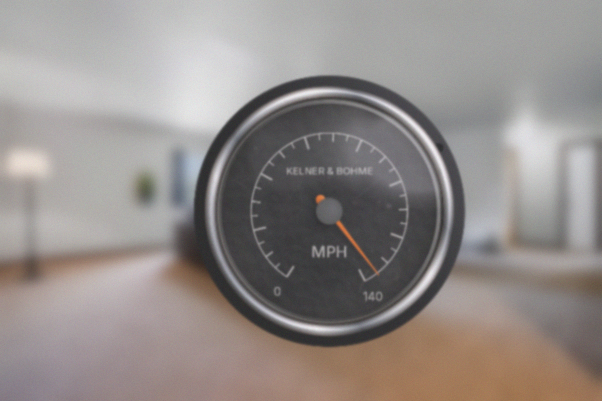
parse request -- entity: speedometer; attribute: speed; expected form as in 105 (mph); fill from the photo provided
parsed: 135 (mph)
